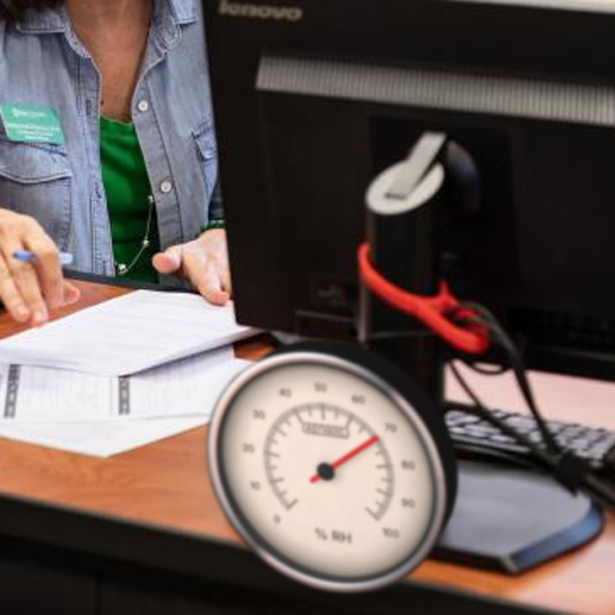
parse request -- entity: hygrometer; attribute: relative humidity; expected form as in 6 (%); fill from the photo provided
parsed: 70 (%)
